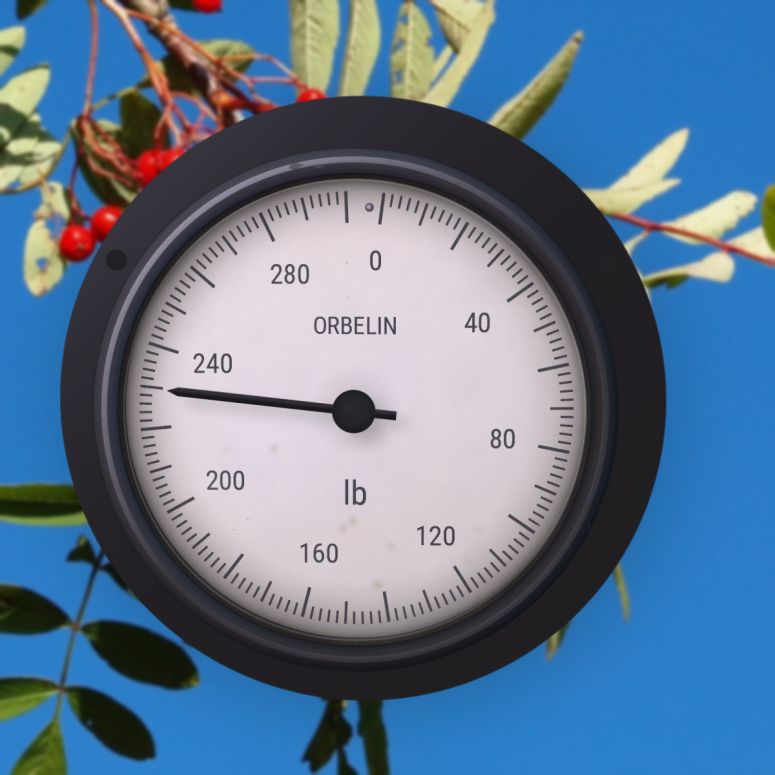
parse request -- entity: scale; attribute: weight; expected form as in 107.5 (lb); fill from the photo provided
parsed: 230 (lb)
